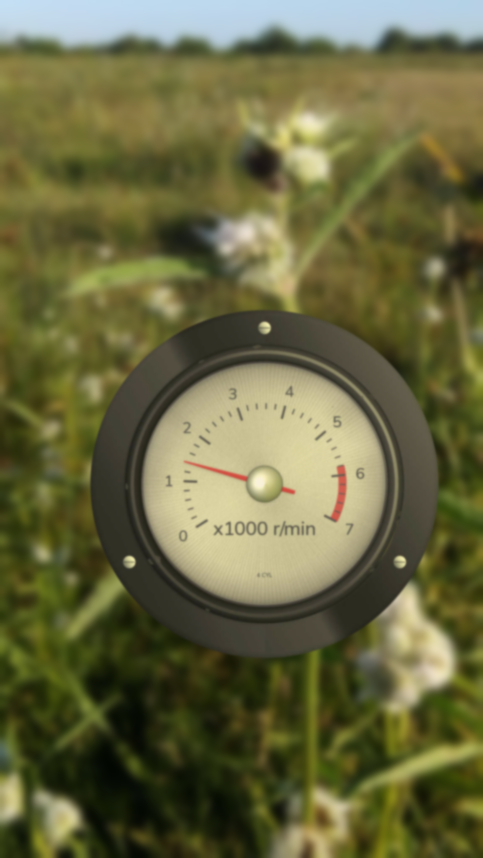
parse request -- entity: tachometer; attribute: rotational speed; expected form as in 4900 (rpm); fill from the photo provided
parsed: 1400 (rpm)
